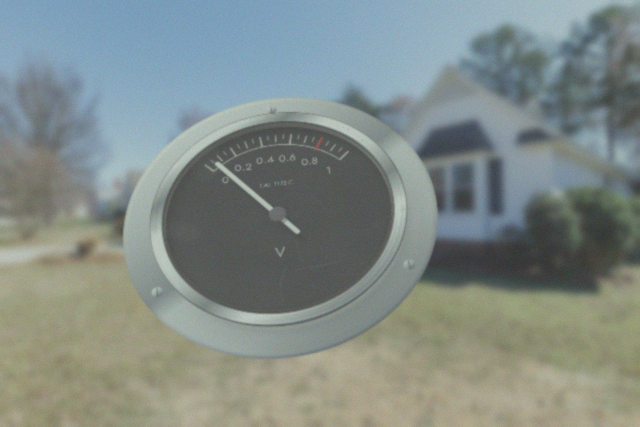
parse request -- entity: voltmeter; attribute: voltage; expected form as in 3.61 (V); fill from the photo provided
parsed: 0.05 (V)
